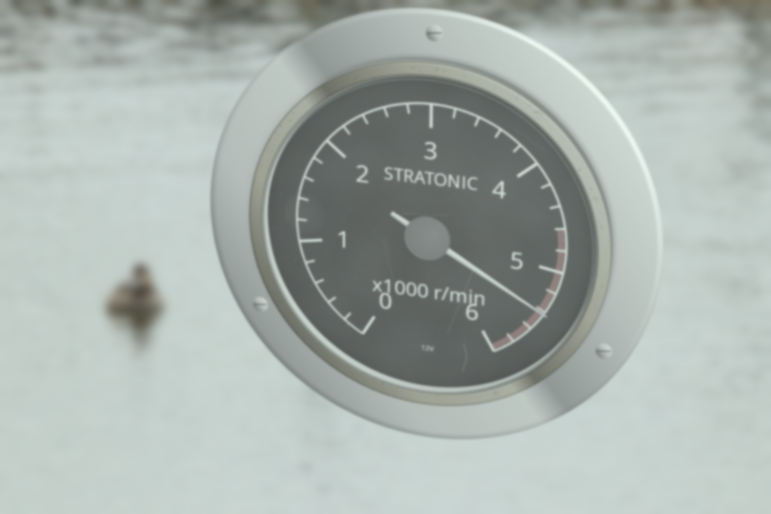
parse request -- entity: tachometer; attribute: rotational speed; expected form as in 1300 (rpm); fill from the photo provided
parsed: 5400 (rpm)
